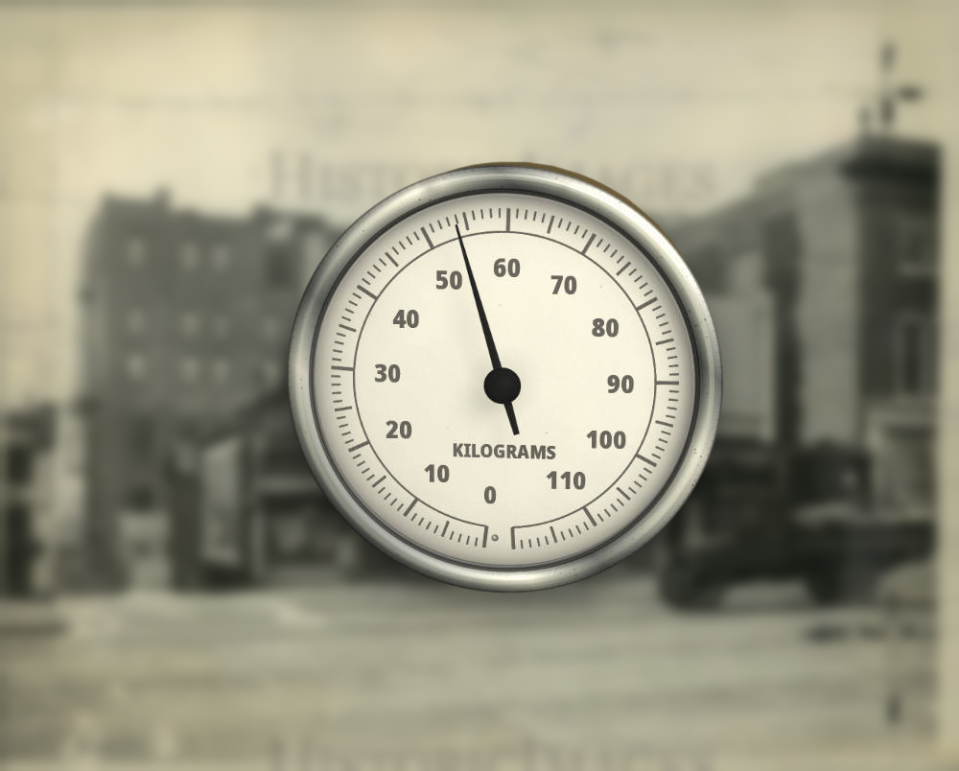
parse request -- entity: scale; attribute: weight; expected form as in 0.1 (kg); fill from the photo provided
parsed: 54 (kg)
